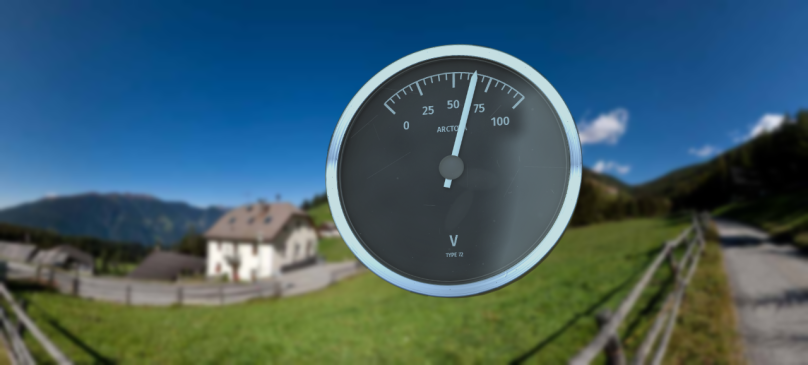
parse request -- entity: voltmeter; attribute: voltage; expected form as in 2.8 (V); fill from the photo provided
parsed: 65 (V)
